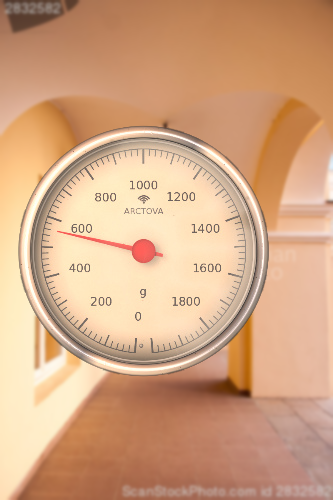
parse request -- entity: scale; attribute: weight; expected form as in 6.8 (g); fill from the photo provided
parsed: 560 (g)
